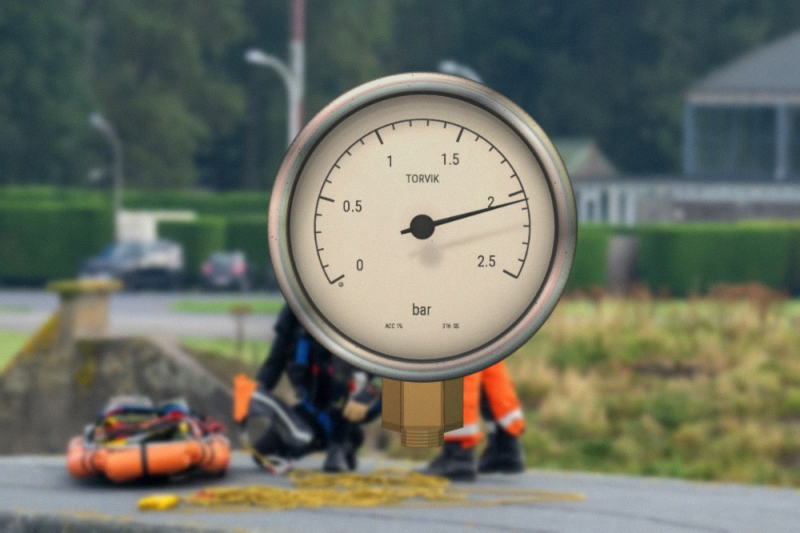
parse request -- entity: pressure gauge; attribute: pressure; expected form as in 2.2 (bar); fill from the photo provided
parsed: 2.05 (bar)
